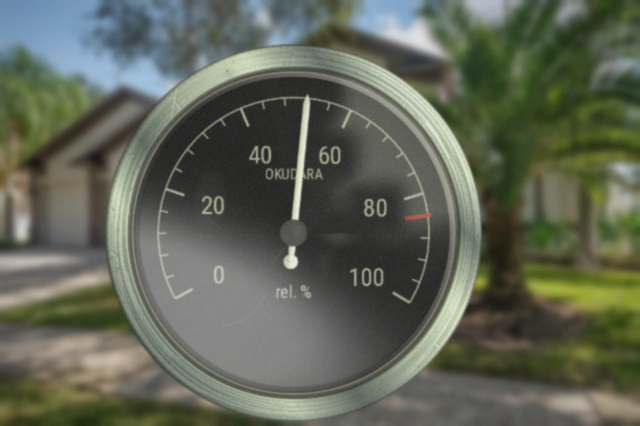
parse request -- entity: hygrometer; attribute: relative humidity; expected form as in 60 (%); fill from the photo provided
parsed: 52 (%)
